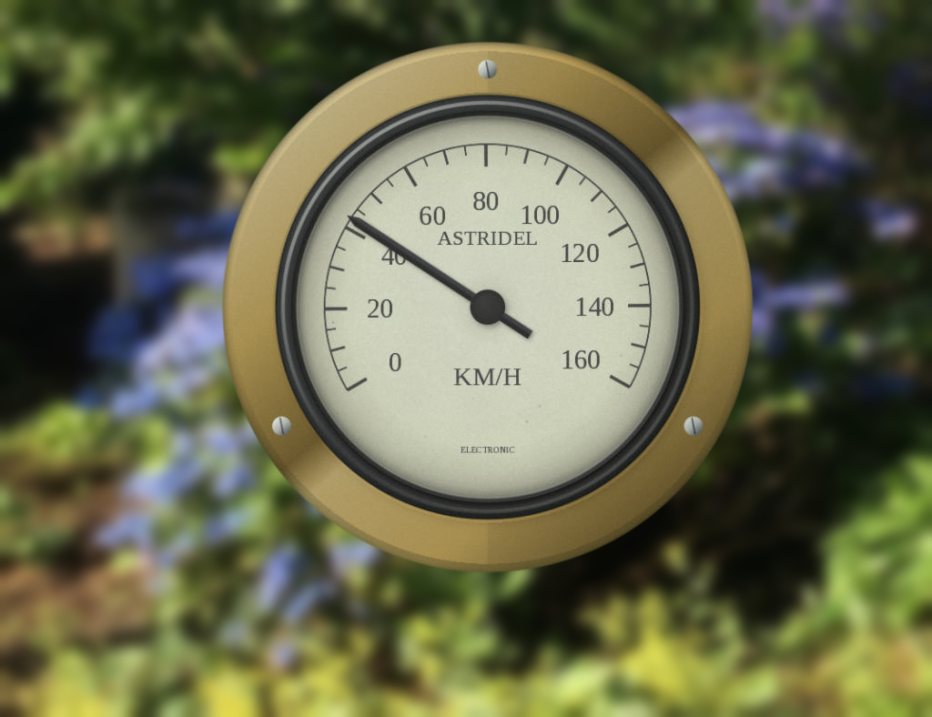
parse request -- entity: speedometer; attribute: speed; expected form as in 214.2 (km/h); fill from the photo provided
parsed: 42.5 (km/h)
